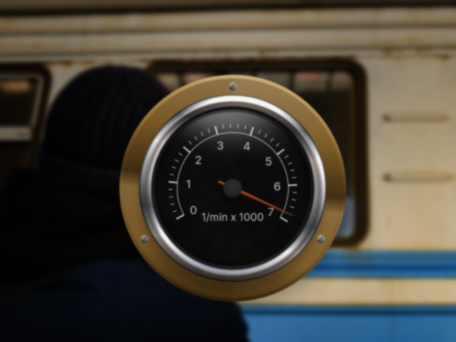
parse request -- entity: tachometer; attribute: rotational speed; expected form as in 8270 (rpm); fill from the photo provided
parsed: 6800 (rpm)
